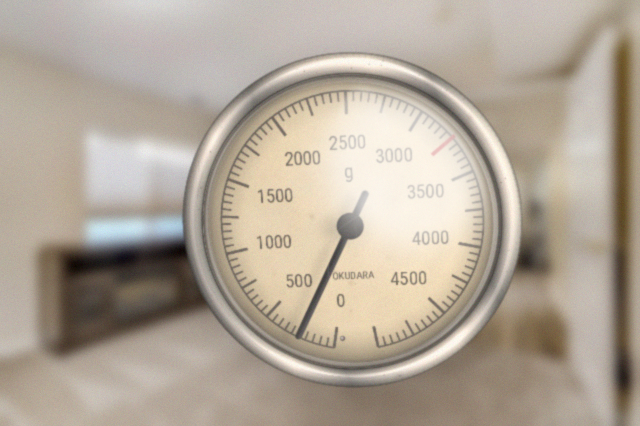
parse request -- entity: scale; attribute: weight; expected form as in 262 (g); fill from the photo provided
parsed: 250 (g)
